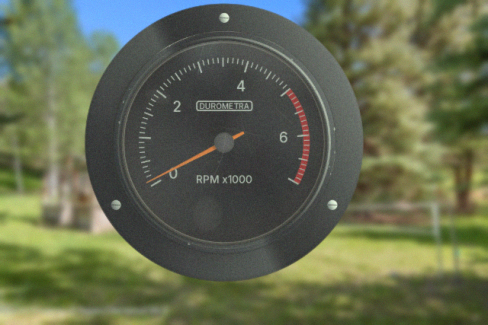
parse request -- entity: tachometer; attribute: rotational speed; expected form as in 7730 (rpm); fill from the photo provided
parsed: 100 (rpm)
